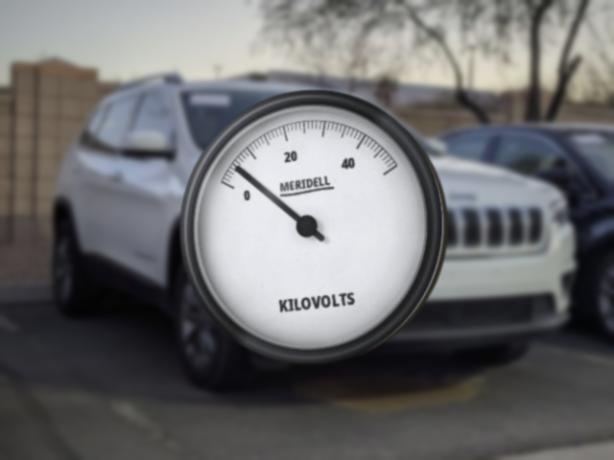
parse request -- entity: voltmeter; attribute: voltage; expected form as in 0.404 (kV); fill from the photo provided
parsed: 5 (kV)
